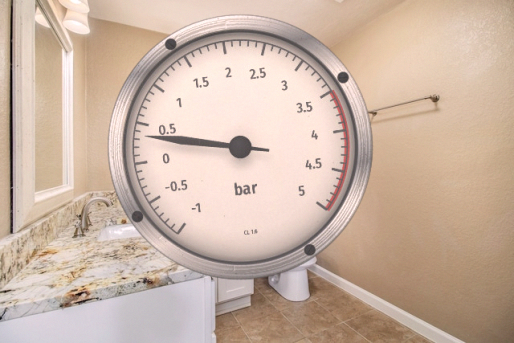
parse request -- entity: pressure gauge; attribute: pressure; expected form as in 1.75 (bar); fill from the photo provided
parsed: 0.35 (bar)
